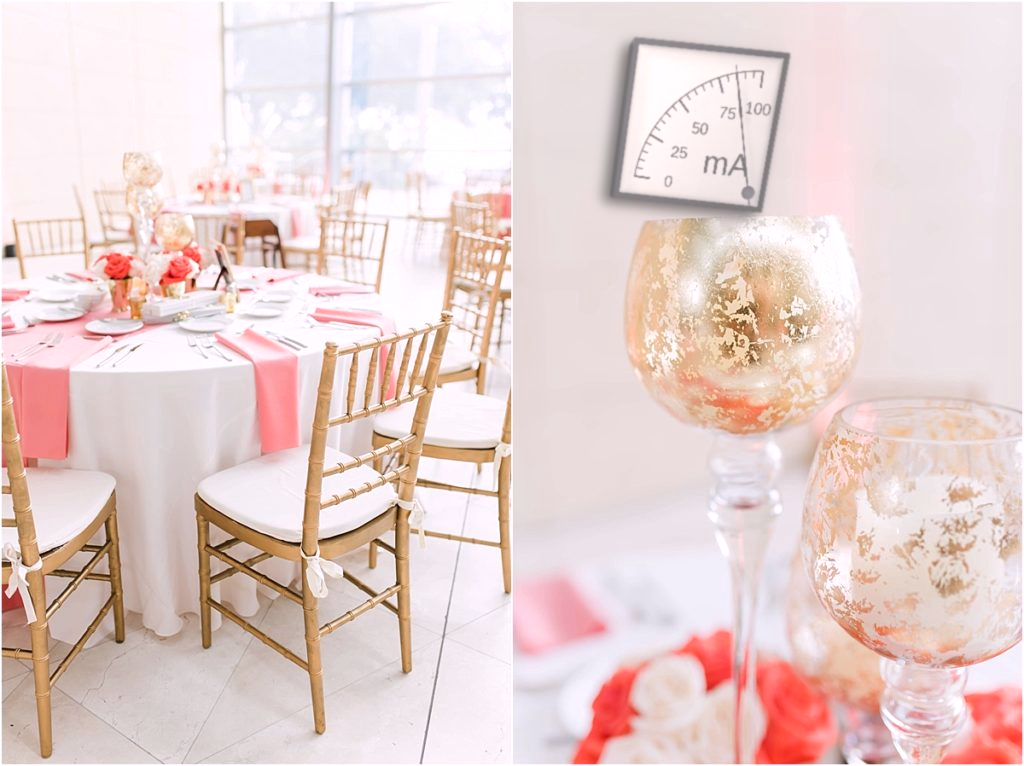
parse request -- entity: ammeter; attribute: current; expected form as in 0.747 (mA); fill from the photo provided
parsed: 85 (mA)
